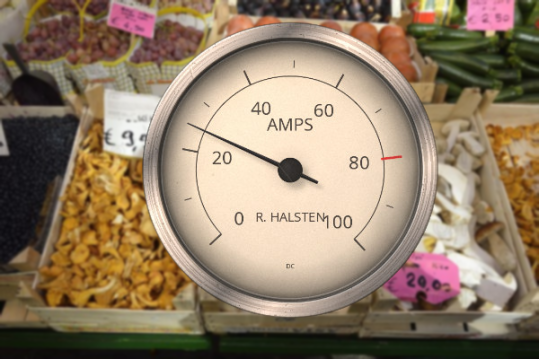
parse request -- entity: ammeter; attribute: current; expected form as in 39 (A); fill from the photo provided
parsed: 25 (A)
